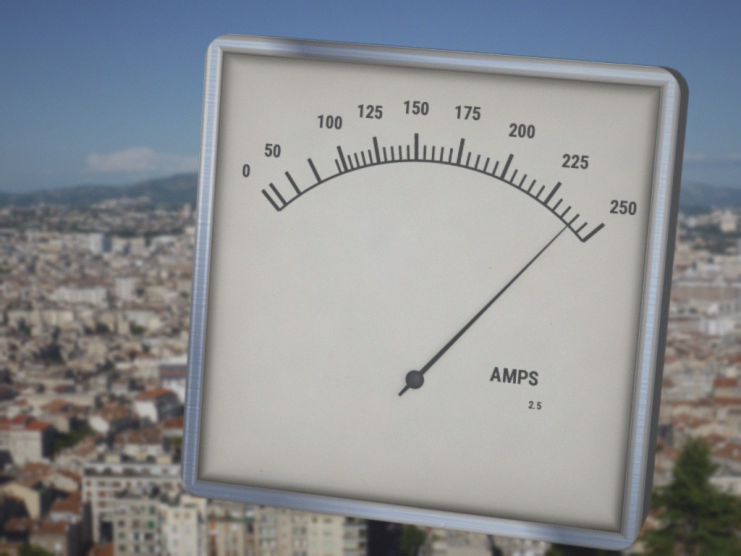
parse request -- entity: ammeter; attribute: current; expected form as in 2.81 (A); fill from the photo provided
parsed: 240 (A)
